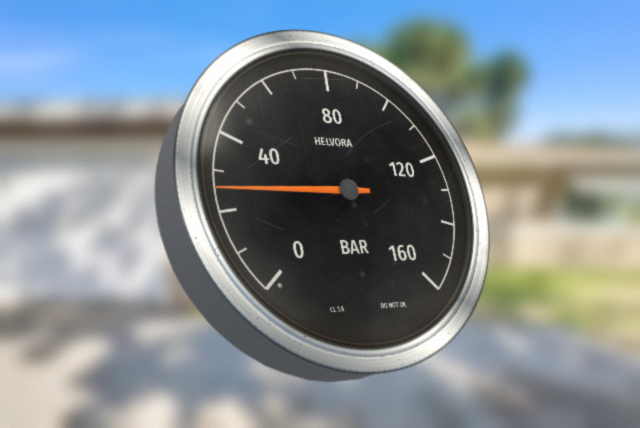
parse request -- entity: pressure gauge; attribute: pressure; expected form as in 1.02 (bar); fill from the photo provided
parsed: 25 (bar)
